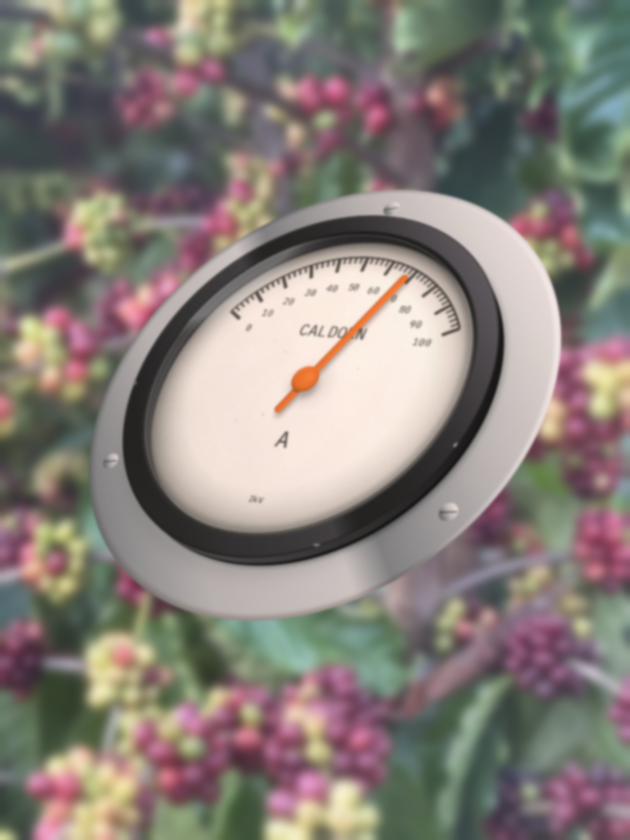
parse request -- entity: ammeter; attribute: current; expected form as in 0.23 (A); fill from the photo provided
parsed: 70 (A)
